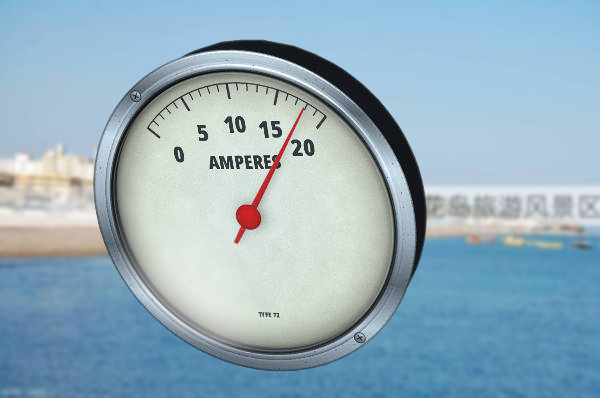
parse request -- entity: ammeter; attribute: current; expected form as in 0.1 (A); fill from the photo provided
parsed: 18 (A)
